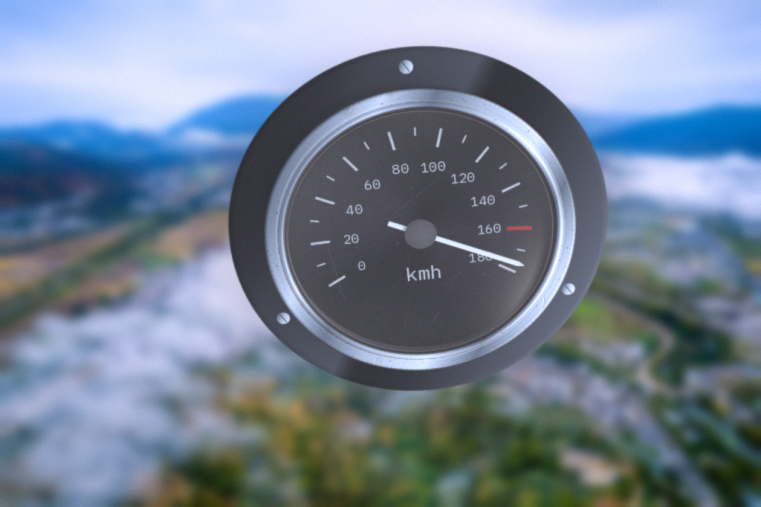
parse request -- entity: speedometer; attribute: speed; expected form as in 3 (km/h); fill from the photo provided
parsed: 175 (km/h)
